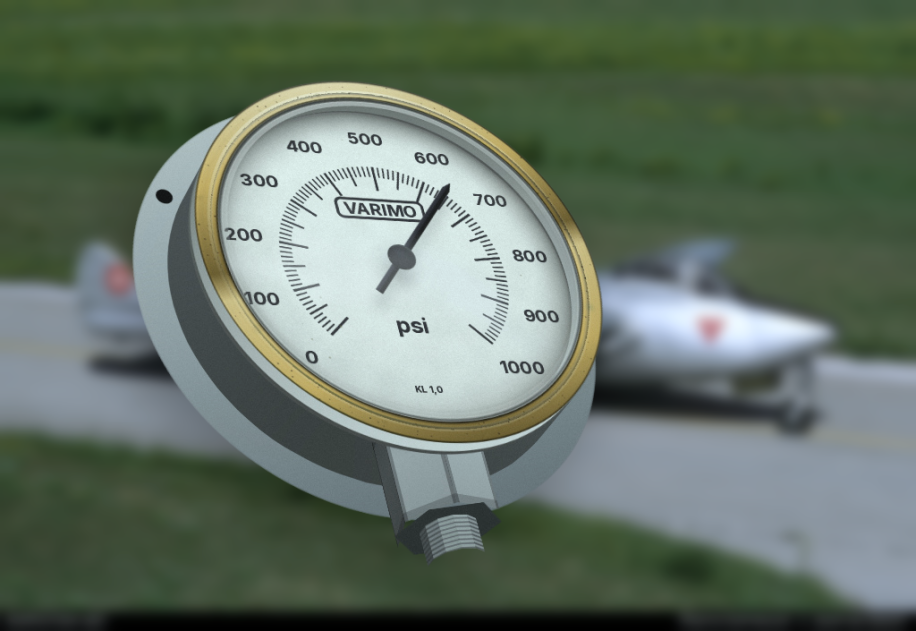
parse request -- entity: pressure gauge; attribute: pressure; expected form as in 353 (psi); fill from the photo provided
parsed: 640 (psi)
